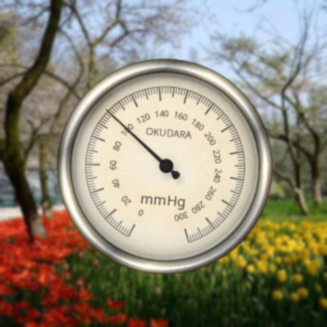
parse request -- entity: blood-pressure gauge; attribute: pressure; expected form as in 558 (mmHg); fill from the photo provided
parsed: 100 (mmHg)
